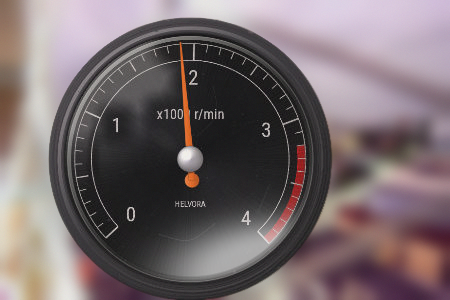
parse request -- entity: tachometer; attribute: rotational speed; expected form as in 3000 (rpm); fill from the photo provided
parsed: 1900 (rpm)
